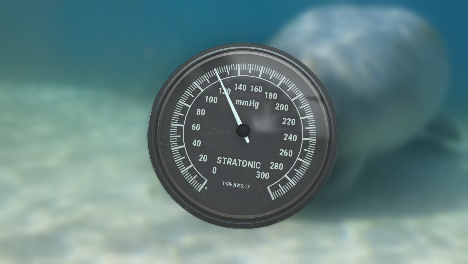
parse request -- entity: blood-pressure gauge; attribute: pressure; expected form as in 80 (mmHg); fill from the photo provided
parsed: 120 (mmHg)
